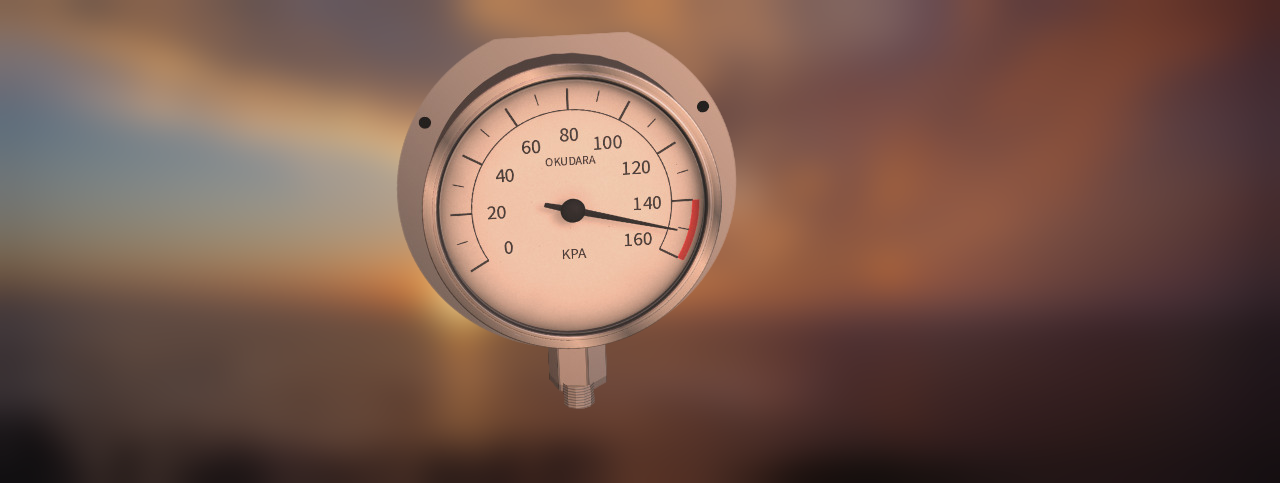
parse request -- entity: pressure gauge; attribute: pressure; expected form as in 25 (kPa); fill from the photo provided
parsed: 150 (kPa)
